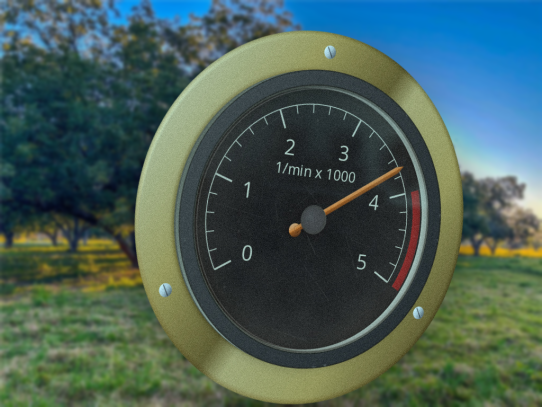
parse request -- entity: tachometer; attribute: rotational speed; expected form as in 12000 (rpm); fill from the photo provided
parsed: 3700 (rpm)
